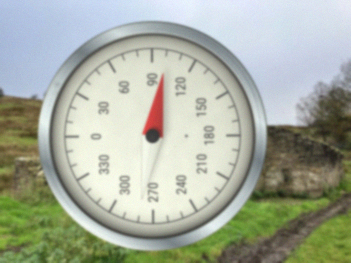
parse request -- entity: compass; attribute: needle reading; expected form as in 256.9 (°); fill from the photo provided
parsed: 100 (°)
